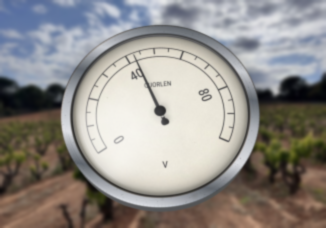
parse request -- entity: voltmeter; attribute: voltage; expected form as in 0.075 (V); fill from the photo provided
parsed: 42.5 (V)
